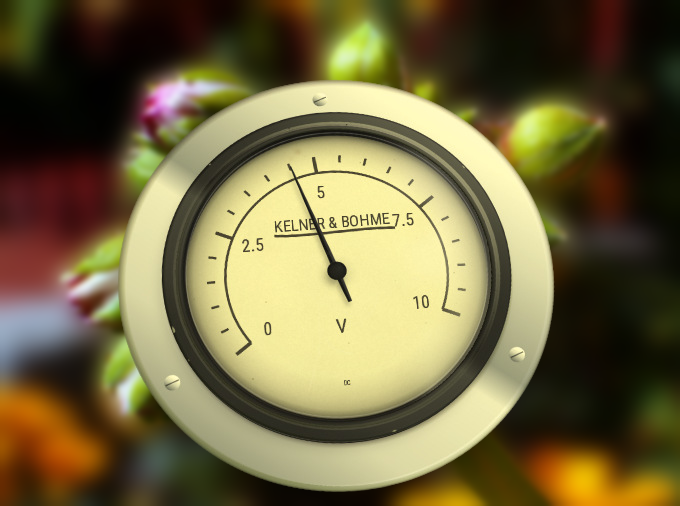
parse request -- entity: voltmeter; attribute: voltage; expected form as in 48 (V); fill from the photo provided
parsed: 4.5 (V)
